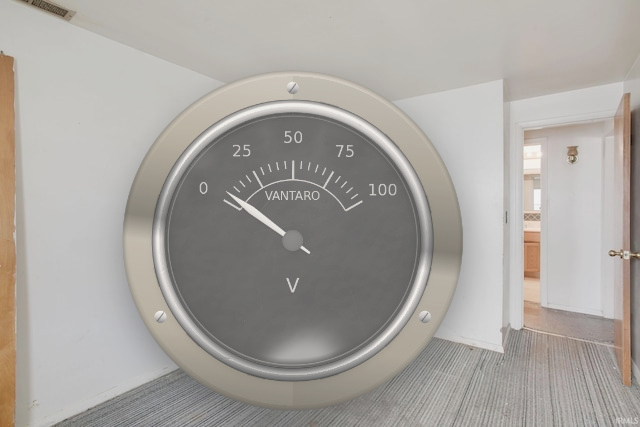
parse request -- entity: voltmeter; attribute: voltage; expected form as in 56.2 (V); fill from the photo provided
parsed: 5 (V)
